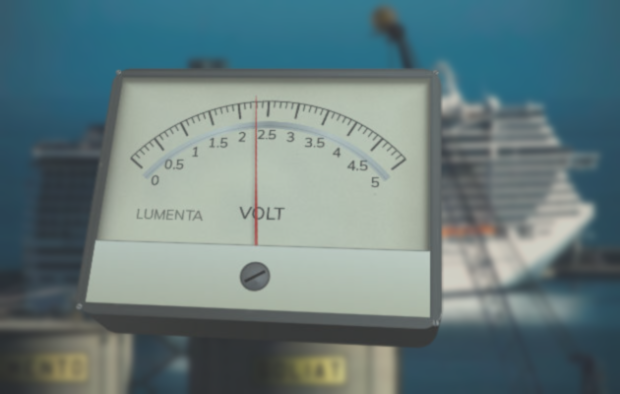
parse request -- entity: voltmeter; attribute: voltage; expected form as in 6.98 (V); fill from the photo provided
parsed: 2.3 (V)
